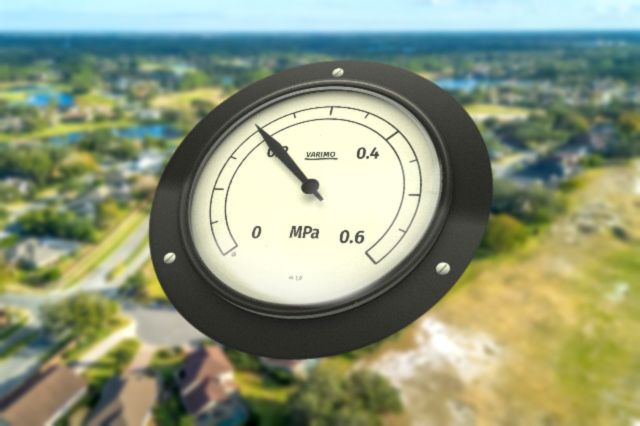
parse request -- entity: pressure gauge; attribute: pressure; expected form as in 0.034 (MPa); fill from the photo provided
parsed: 0.2 (MPa)
